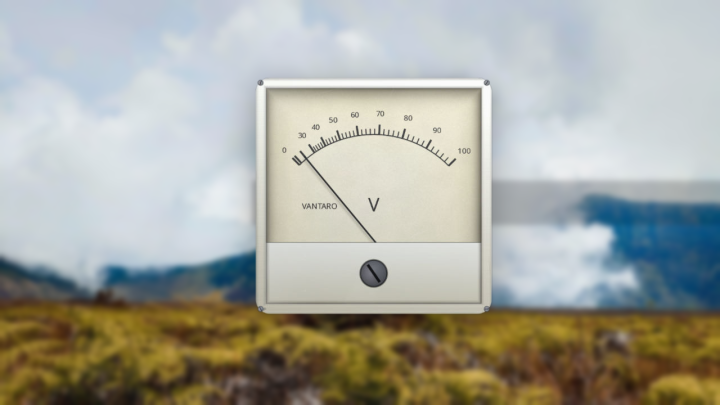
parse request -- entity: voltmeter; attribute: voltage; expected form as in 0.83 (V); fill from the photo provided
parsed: 20 (V)
